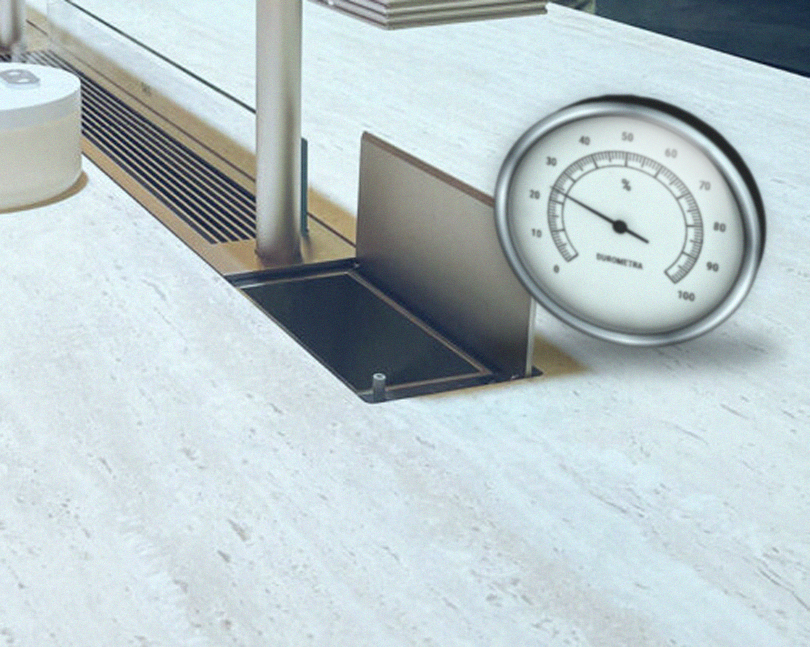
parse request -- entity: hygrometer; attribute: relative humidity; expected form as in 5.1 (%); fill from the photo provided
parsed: 25 (%)
